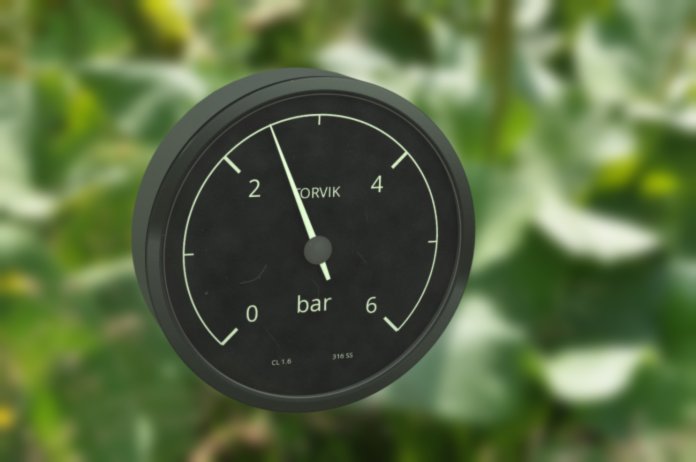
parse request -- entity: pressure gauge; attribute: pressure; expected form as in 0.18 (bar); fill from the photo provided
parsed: 2.5 (bar)
